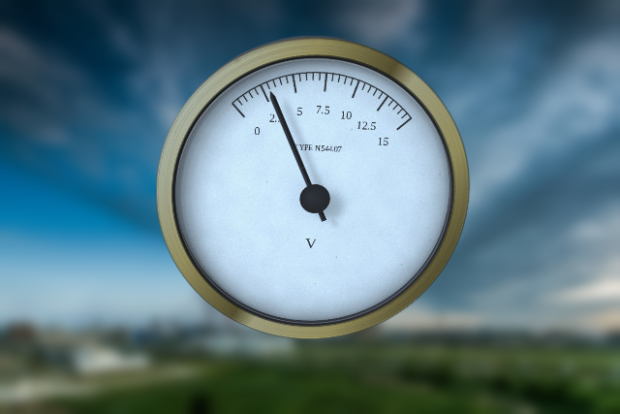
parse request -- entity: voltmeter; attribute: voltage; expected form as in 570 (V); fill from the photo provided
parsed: 3 (V)
